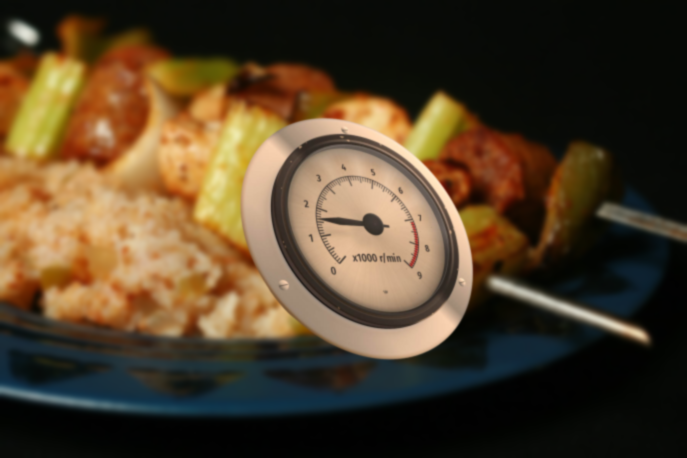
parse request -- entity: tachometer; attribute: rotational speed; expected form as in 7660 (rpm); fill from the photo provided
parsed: 1500 (rpm)
